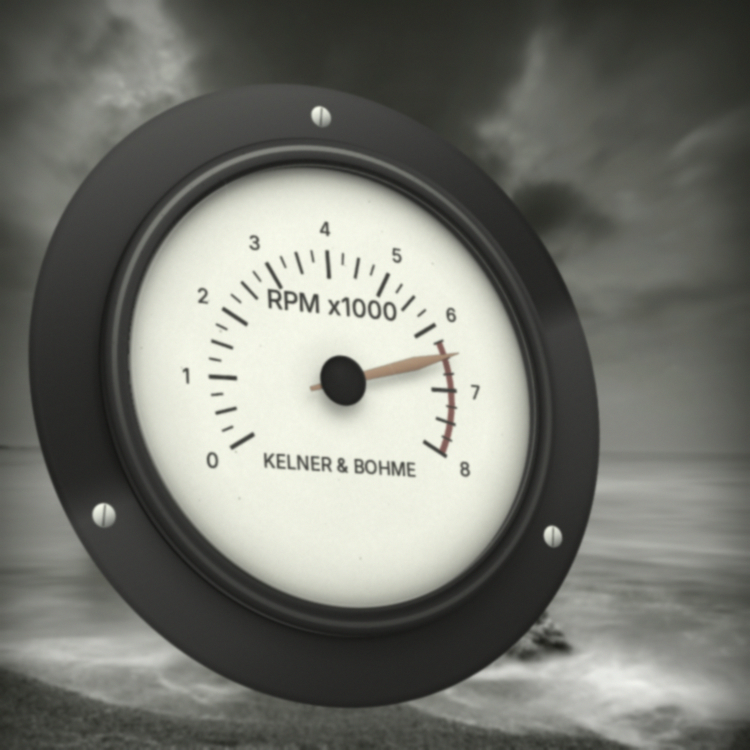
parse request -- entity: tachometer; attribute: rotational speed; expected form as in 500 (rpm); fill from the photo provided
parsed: 6500 (rpm)
